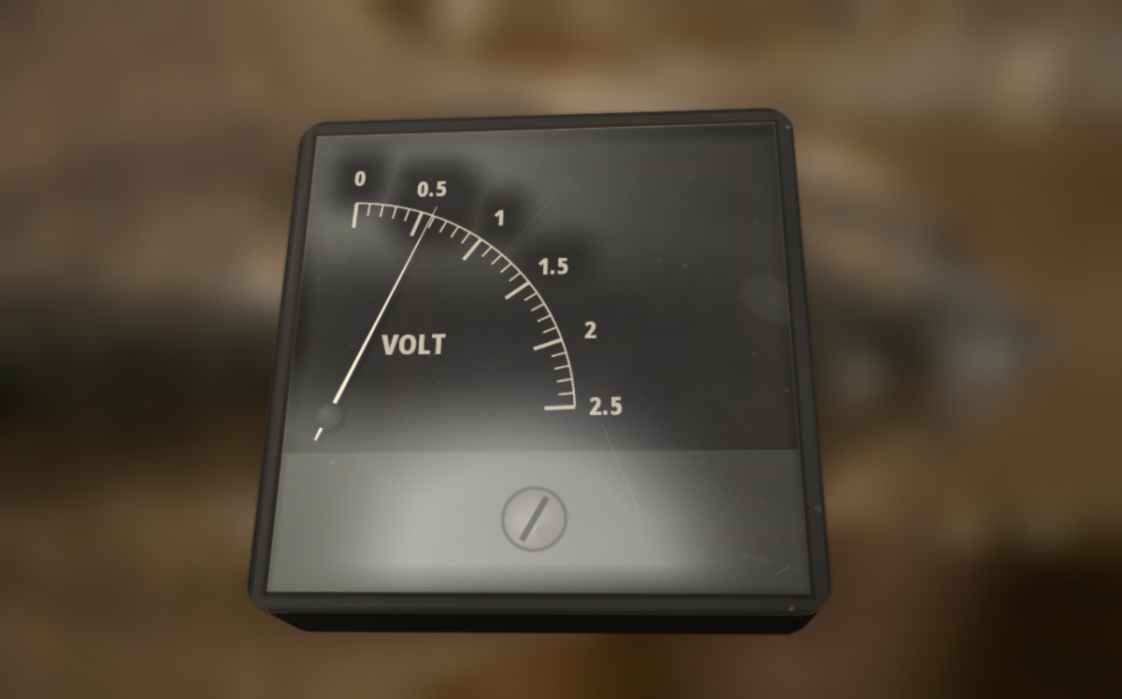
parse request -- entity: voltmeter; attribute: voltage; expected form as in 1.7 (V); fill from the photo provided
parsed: 0.6 (V)
